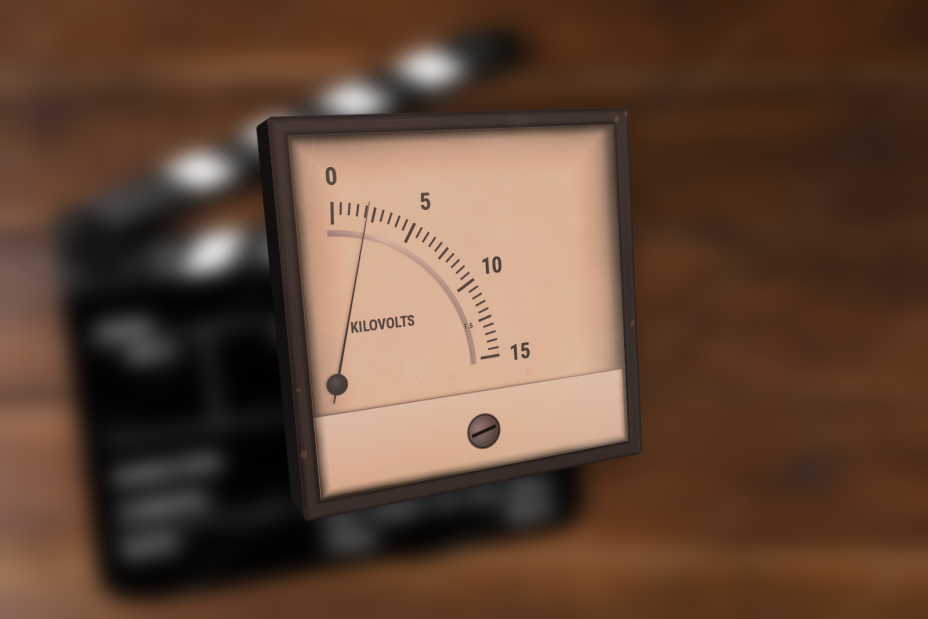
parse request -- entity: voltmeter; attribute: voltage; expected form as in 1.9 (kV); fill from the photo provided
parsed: 2 (kV)
